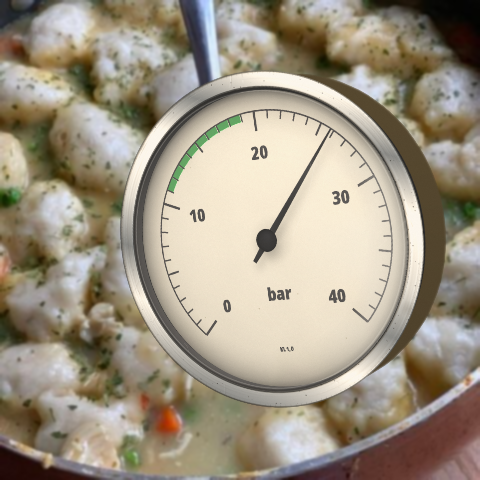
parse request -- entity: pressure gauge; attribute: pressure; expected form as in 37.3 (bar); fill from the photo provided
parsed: 26 (bar)
